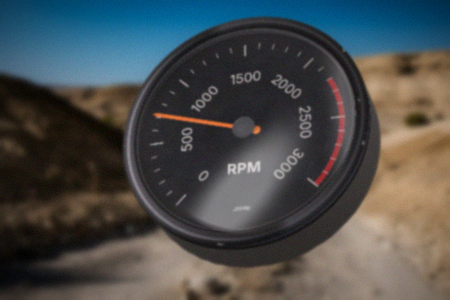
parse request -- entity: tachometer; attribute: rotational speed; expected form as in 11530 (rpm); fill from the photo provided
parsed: 700 (rpm)
